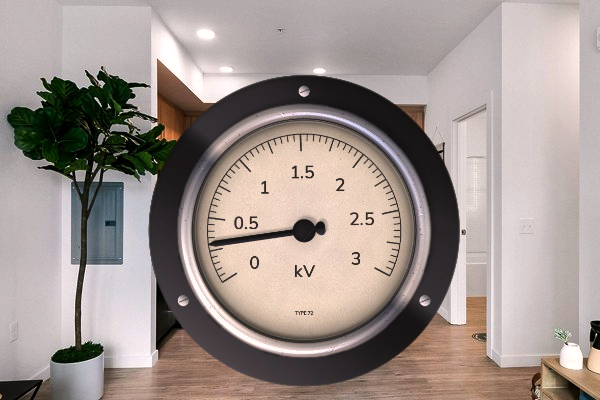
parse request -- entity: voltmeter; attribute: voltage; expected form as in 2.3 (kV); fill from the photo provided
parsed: 0.3 (kV)
